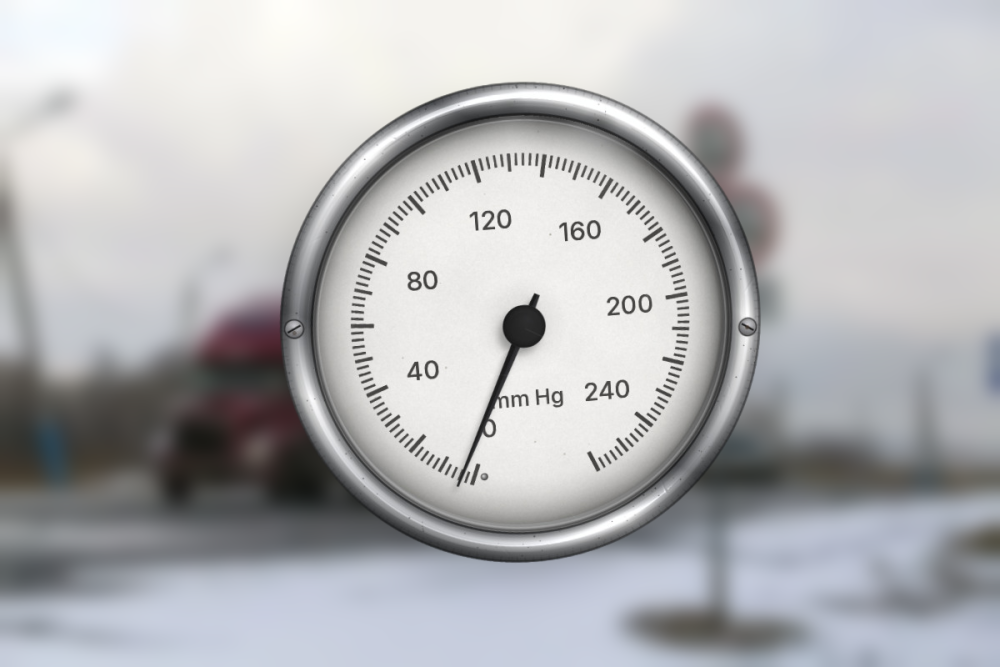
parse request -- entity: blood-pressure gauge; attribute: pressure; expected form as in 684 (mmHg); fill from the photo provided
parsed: 4 (mmHg)
